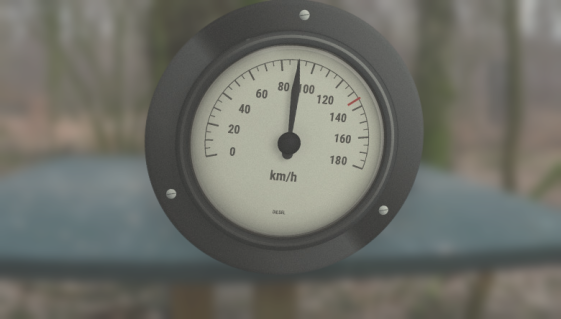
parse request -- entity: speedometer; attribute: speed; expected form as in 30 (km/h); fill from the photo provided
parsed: 90 (km/h)
